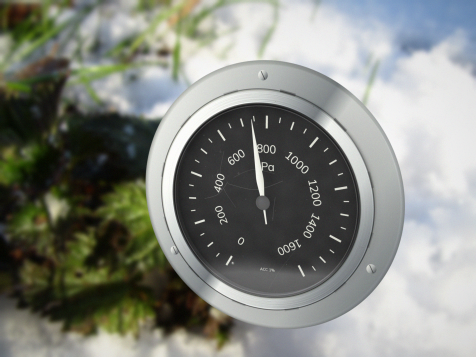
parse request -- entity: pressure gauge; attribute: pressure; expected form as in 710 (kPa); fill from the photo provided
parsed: 750 (kPa)
